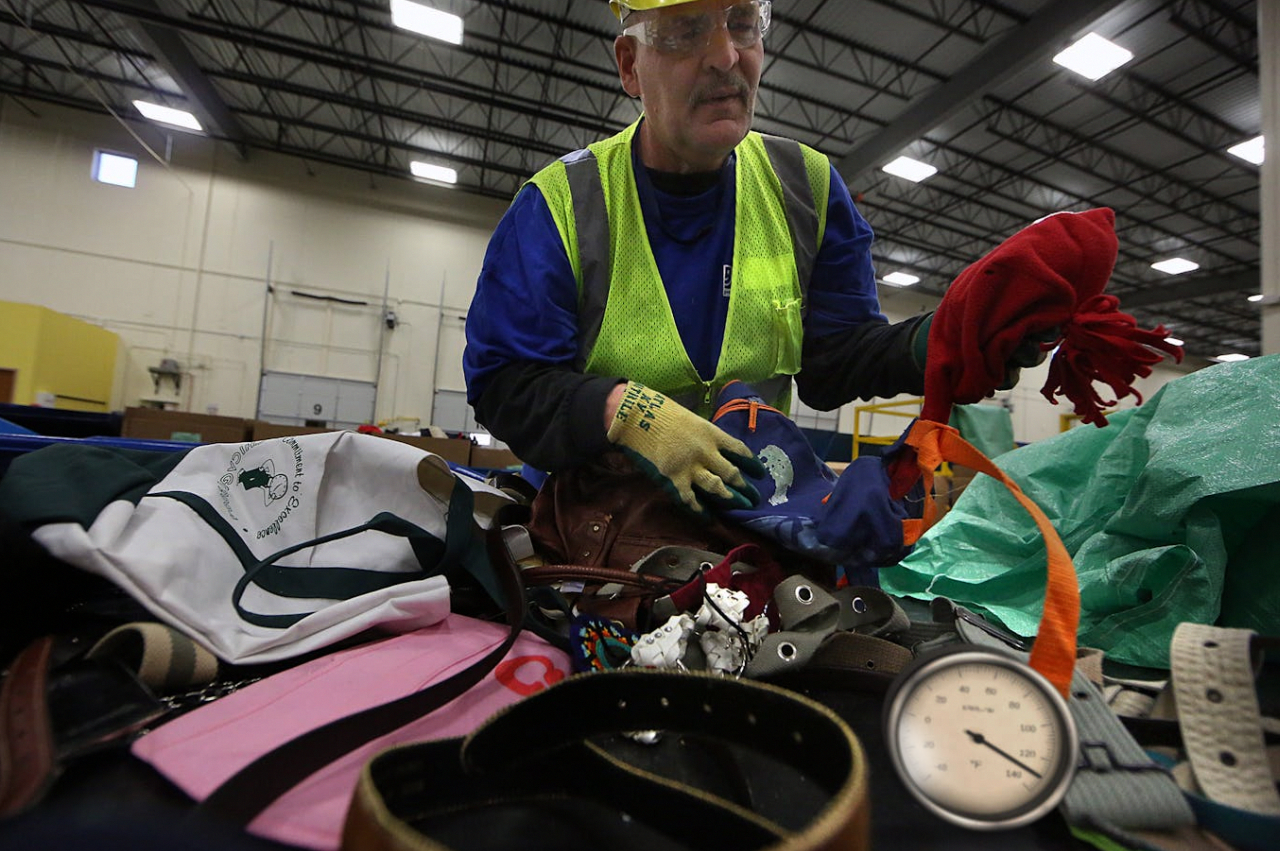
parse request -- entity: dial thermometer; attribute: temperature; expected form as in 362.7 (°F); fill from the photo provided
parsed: 130 (°F)
